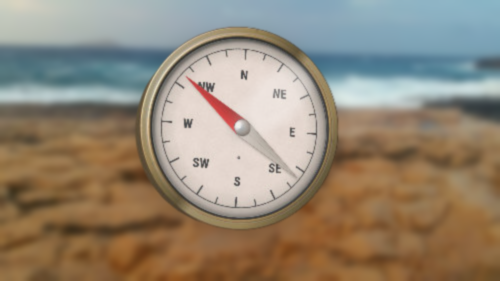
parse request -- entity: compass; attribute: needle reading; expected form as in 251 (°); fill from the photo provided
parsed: 307.5 (°)
